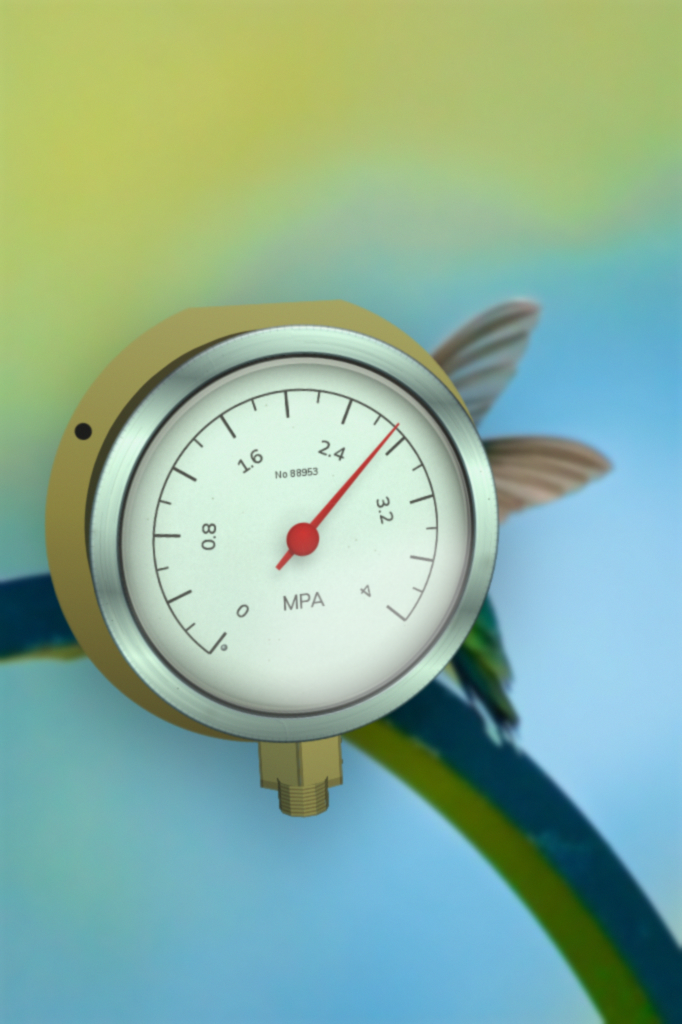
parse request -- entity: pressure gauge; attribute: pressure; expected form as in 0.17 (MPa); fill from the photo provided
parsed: 2.7 (MPa)
